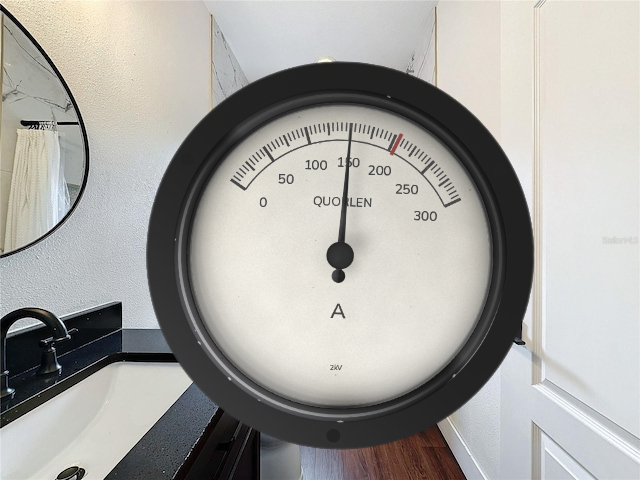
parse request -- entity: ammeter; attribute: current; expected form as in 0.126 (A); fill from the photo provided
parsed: 150 (A)
